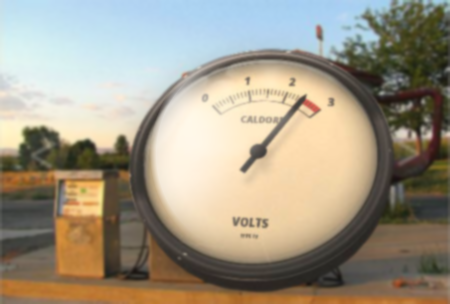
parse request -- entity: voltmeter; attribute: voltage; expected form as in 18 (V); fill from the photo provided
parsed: 2.5 (V)
